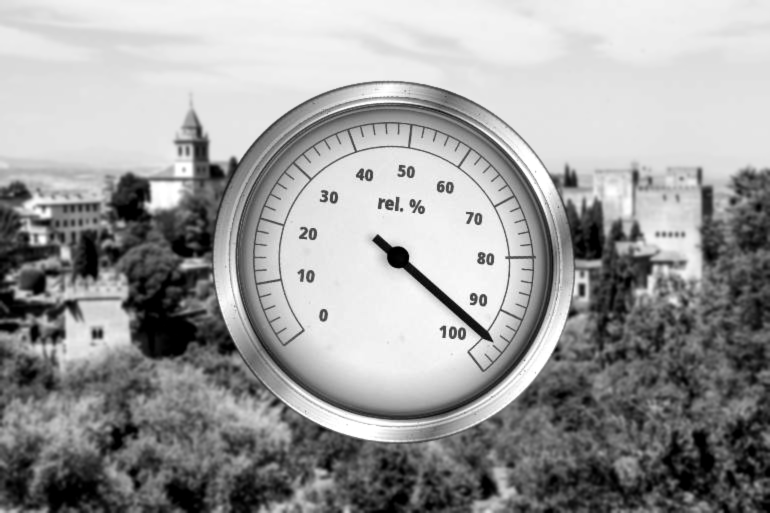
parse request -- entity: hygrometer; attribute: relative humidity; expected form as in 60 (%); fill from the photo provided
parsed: 96 (%)
